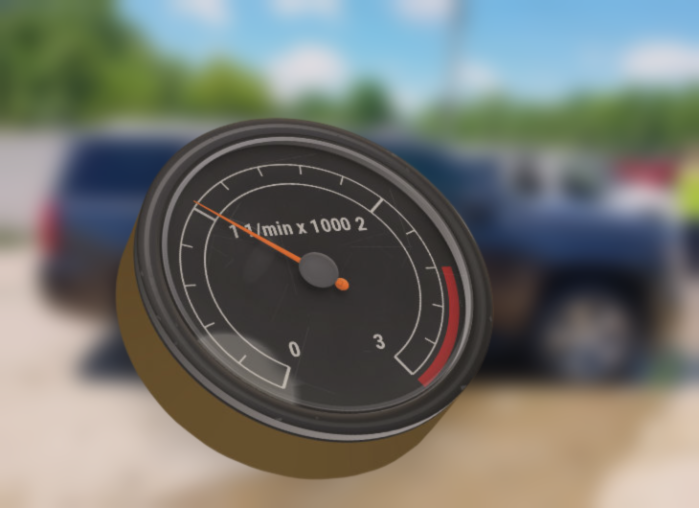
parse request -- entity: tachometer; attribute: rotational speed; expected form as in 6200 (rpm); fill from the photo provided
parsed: 1000 (rpm)
